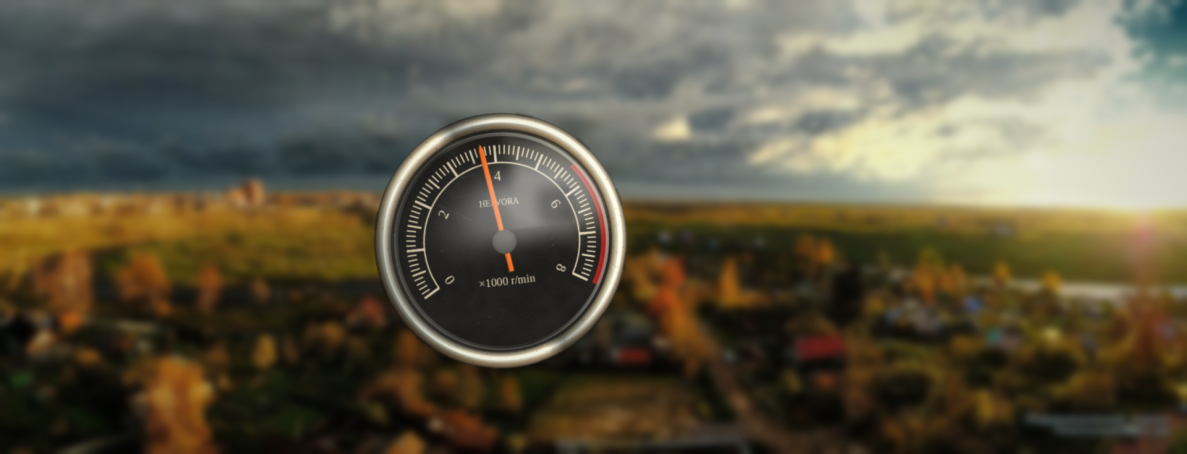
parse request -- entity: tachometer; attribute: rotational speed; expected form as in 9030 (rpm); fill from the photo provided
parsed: 3700 (rpm)
